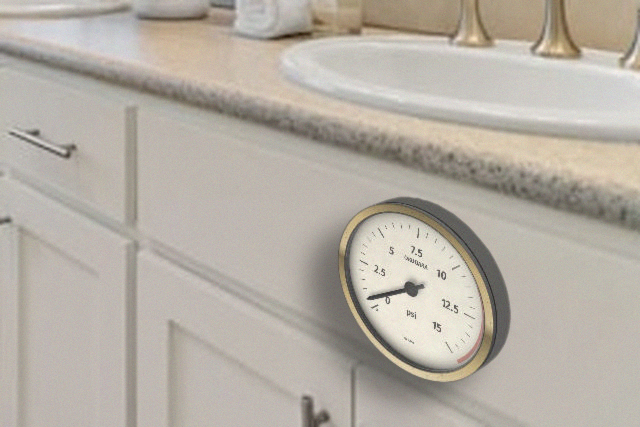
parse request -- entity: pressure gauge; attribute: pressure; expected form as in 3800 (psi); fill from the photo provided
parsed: 0.5 (psi)
